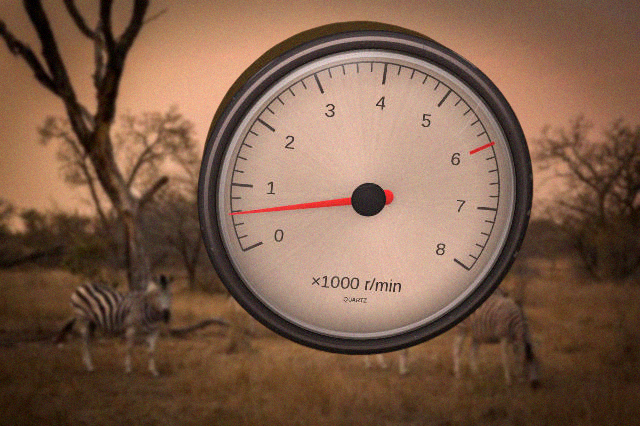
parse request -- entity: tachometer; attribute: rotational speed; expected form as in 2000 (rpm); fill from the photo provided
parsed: 600 (rpm)
